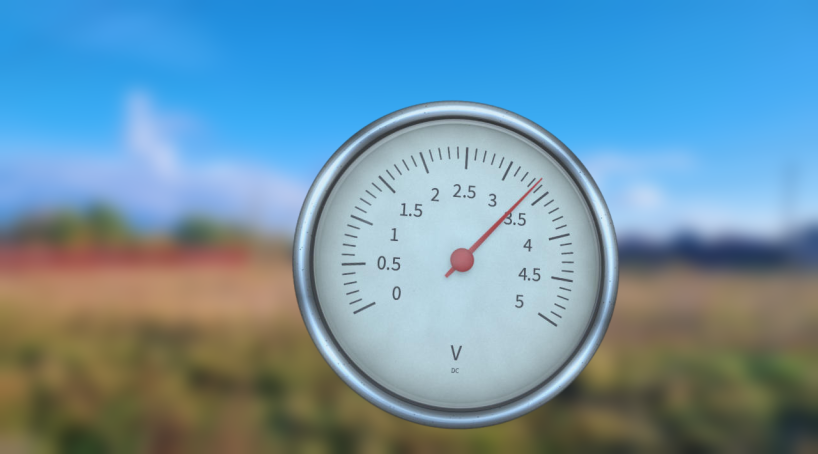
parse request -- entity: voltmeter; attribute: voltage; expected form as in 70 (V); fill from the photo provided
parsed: 3.35 (V)
